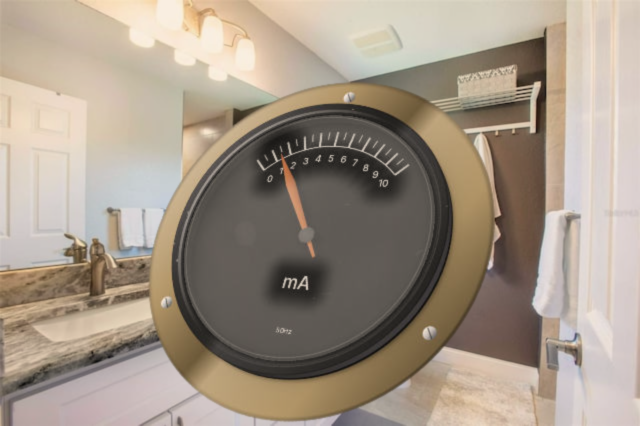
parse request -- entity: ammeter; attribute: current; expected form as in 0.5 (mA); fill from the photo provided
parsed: 1.5 (mA)
